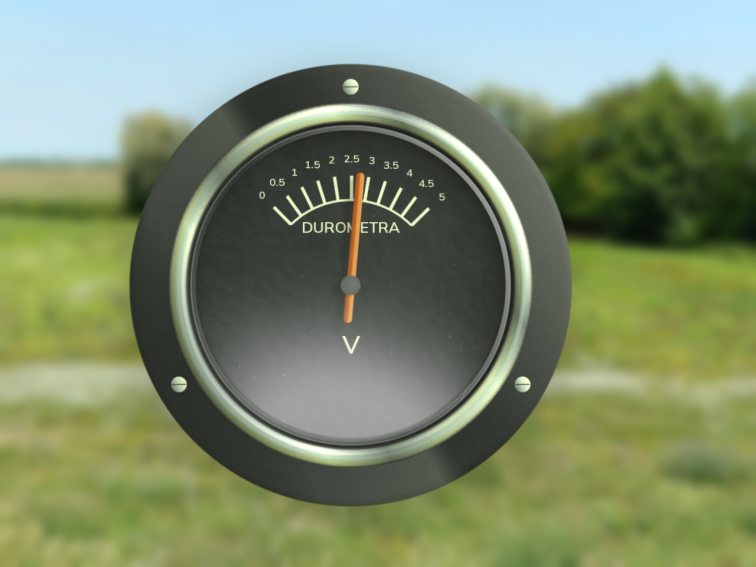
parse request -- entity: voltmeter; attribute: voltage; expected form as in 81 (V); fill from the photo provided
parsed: 2.75 (V)
